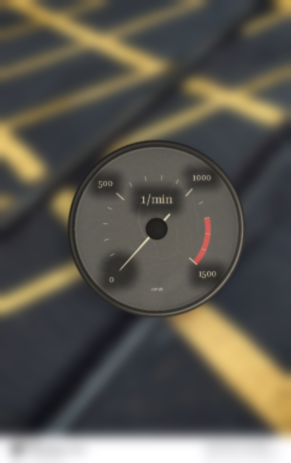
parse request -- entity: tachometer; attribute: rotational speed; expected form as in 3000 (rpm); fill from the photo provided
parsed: 0 (rpm)
